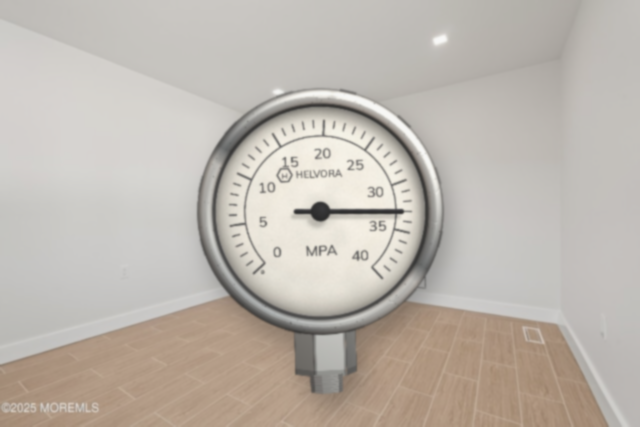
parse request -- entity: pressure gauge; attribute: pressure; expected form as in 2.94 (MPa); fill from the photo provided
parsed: 33 (MPa)
